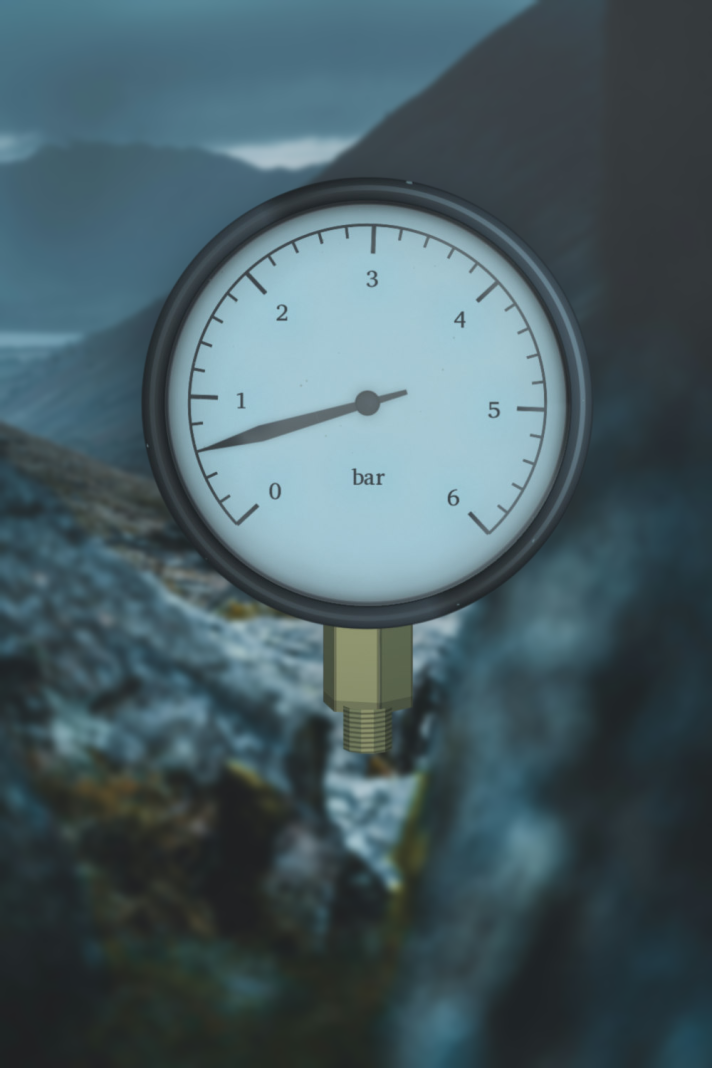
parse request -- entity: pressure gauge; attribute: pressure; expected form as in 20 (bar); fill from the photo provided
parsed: 0.6 (bar)
